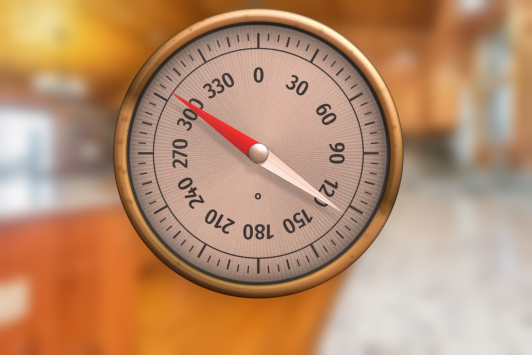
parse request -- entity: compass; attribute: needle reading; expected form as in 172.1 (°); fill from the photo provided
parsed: 305 (°)
